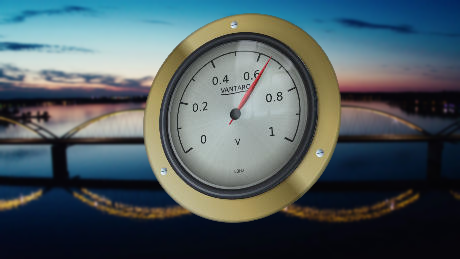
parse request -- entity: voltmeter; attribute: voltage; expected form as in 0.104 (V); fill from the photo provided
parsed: 0.65 (V)
